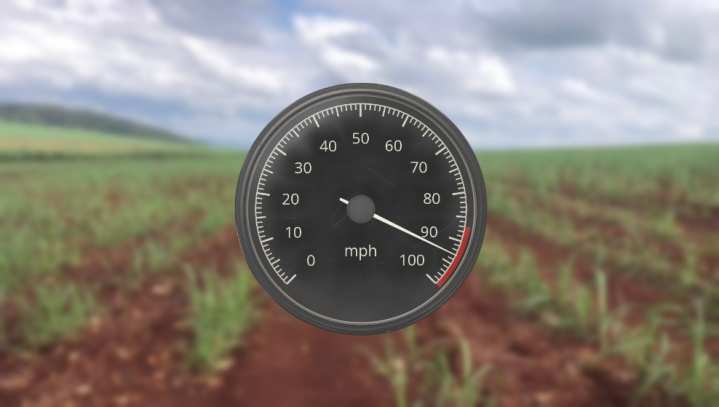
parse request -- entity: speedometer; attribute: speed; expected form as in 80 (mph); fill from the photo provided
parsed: 93 (mph)
